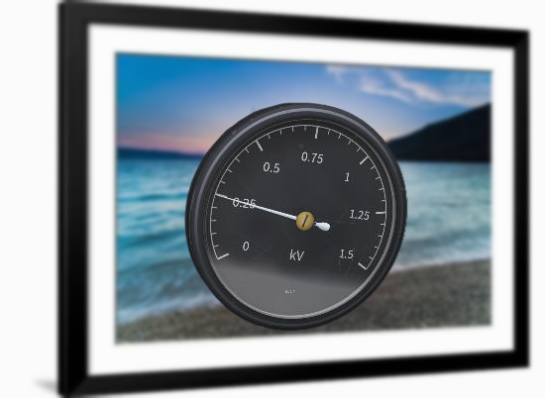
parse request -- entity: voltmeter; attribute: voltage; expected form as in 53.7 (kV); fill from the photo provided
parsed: 0.25 (kV)
